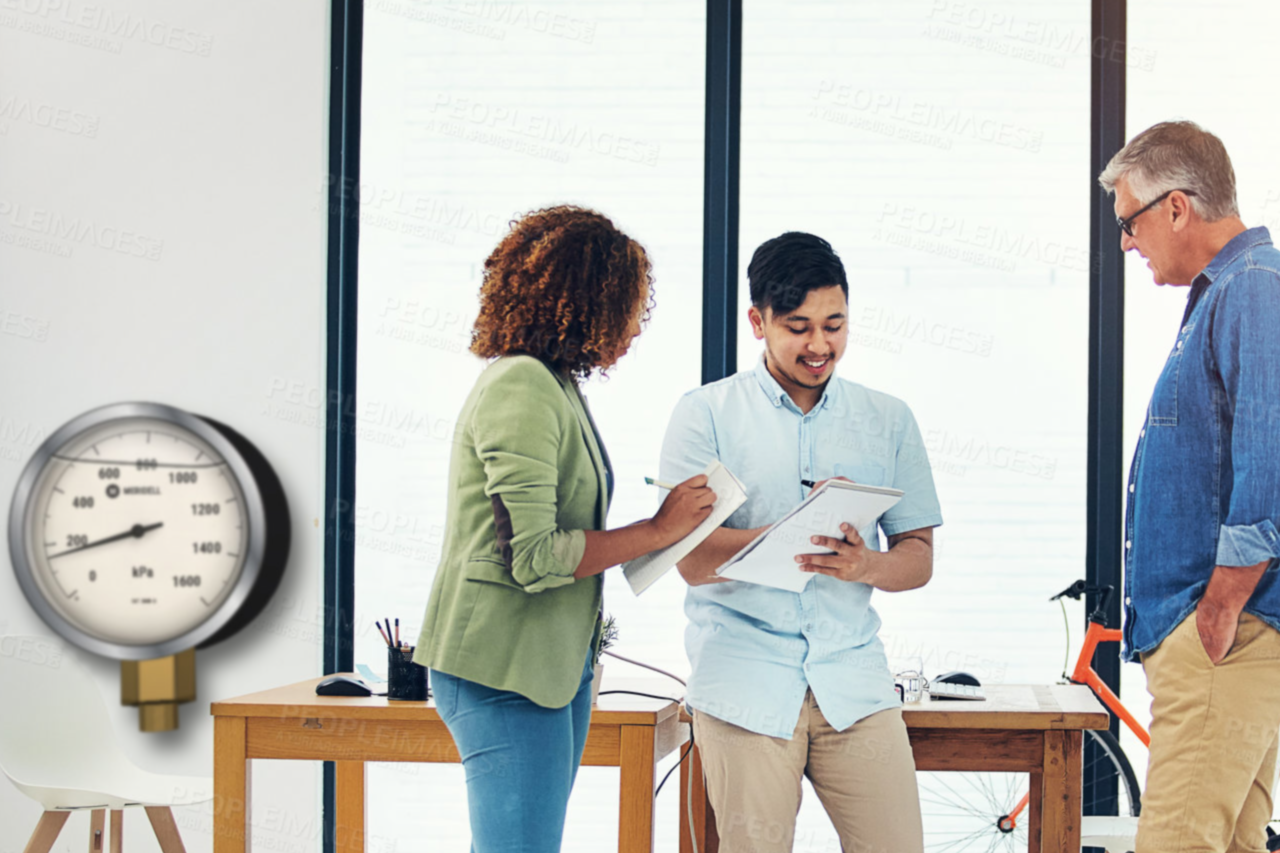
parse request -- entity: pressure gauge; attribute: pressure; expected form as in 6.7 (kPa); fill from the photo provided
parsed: 150 (kPa)
